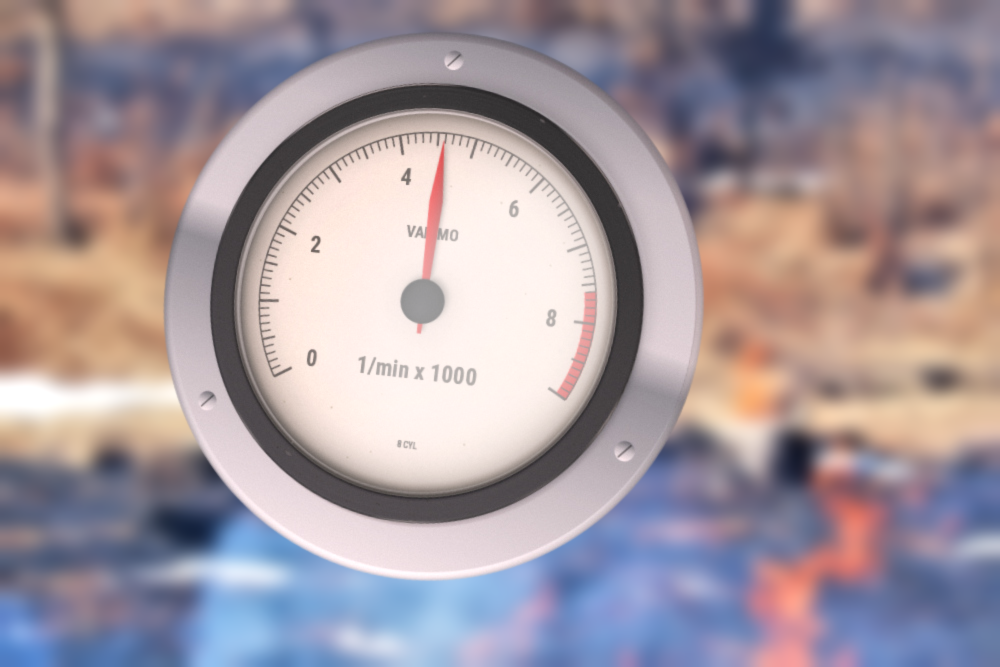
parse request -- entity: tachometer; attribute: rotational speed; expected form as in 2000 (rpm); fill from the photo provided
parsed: 4600 (rpm)
